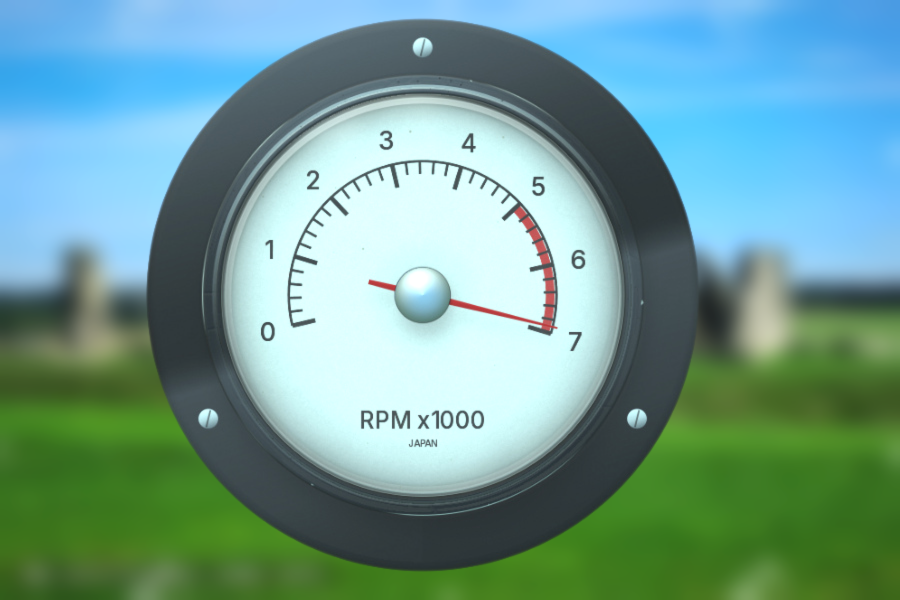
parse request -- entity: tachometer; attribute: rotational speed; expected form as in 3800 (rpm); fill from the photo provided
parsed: 6900 (rpm)
